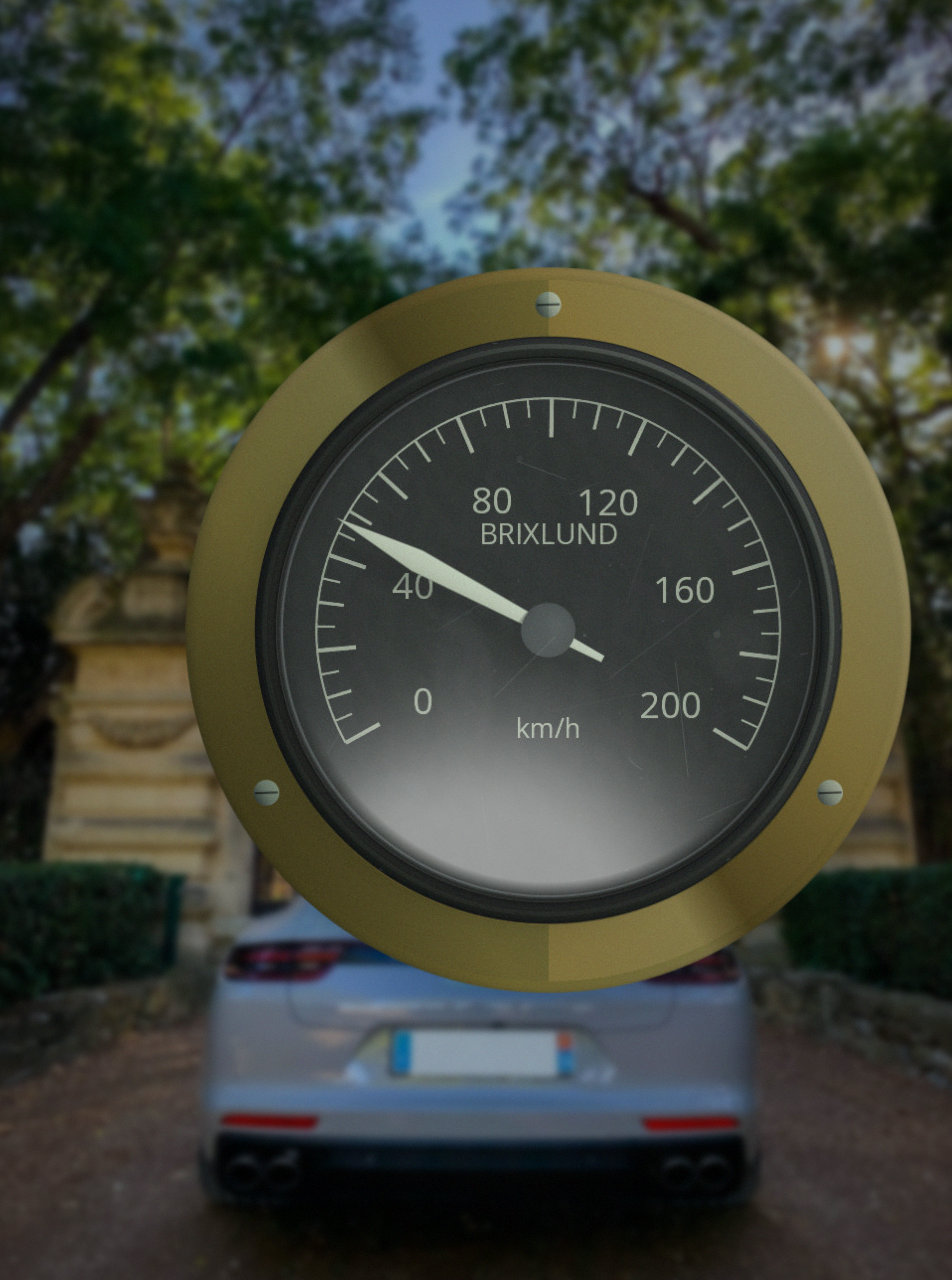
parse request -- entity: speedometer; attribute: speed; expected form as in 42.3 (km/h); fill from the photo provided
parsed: 47.5 (km/h)
